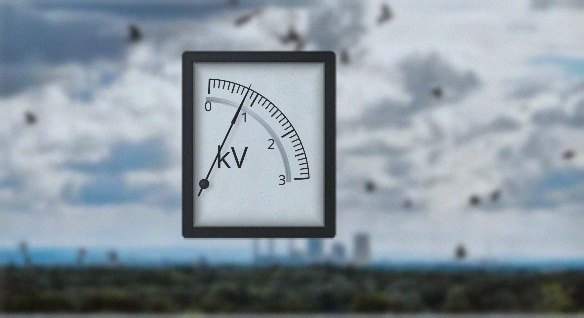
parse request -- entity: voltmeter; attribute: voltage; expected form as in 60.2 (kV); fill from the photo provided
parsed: 0.8 (kV)
